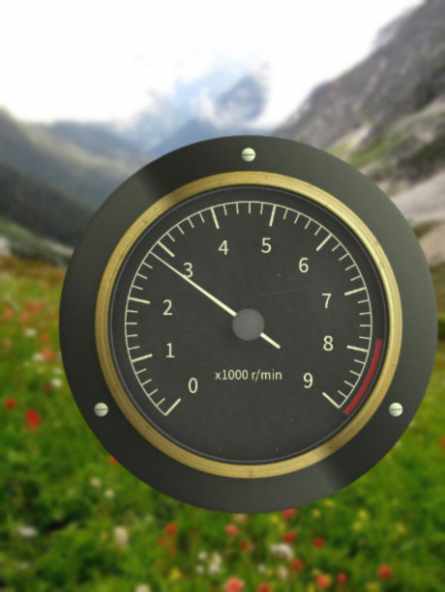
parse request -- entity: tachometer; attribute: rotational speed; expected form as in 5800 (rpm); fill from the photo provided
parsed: 2800 (rpm)
